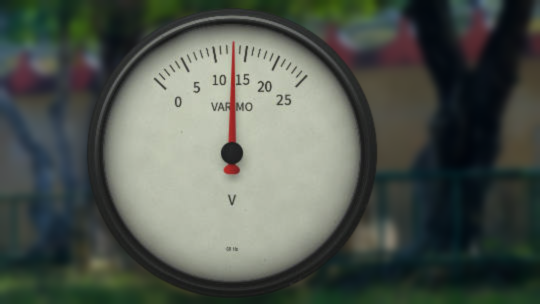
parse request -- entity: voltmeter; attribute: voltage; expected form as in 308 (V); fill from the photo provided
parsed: 13 (V)
